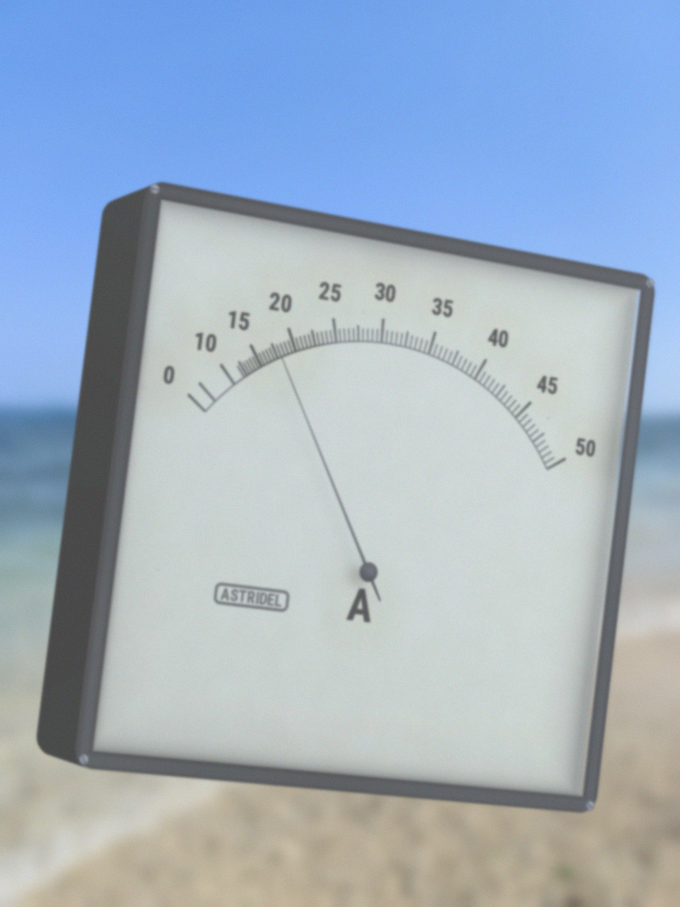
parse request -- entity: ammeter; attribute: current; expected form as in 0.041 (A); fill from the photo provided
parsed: 17.5 (A)
